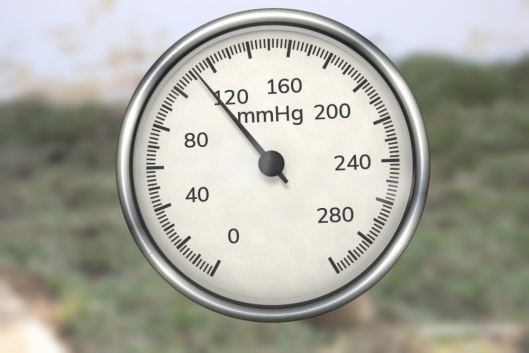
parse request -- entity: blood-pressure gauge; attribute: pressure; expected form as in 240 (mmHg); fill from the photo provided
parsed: 112 (mmHg)
